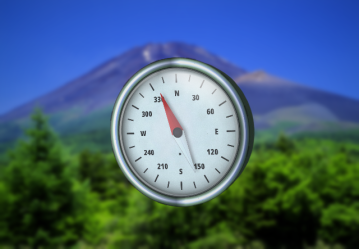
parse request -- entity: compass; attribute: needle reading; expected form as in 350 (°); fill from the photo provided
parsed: 337.5 (°)
